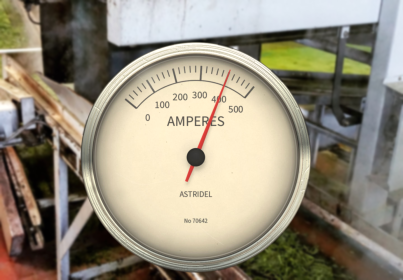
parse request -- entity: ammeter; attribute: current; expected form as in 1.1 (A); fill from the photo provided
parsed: 400 (A)
